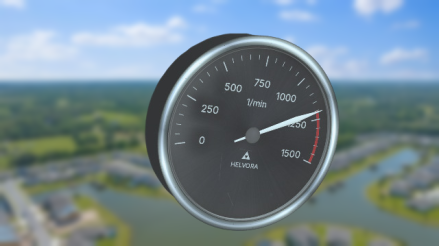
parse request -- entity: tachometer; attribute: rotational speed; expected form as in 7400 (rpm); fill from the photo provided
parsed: 1200 (rpm)
